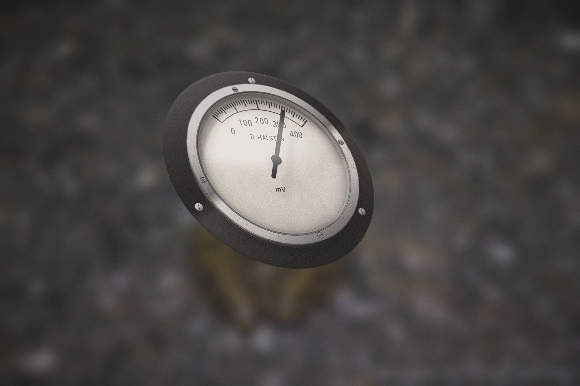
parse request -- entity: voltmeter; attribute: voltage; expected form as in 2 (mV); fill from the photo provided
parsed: 300 (mV)
